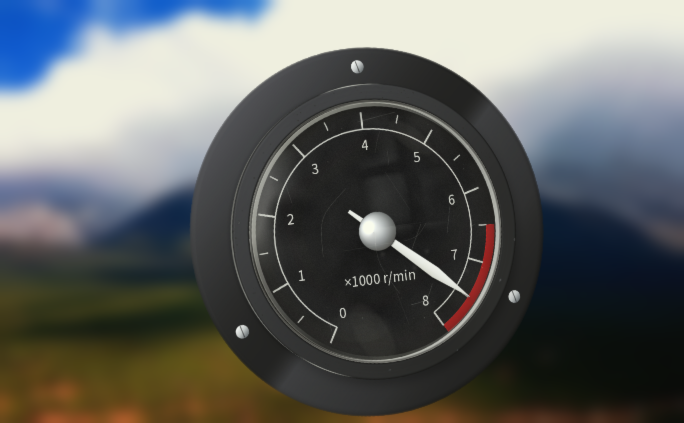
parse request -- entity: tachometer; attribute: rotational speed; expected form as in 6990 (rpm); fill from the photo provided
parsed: 7500 (rpm)
